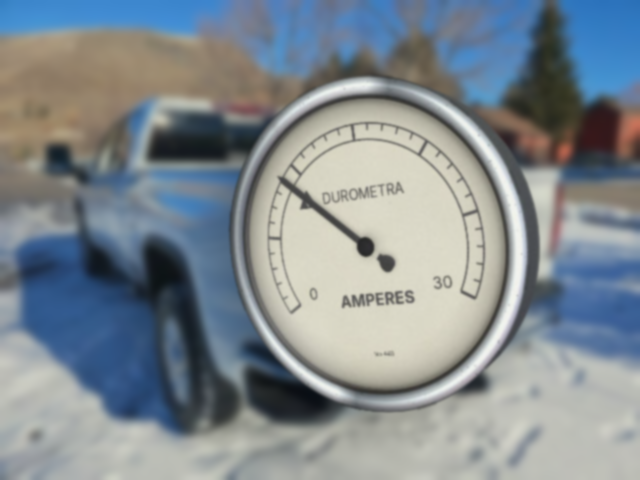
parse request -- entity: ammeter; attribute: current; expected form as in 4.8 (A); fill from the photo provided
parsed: 9 (A)
